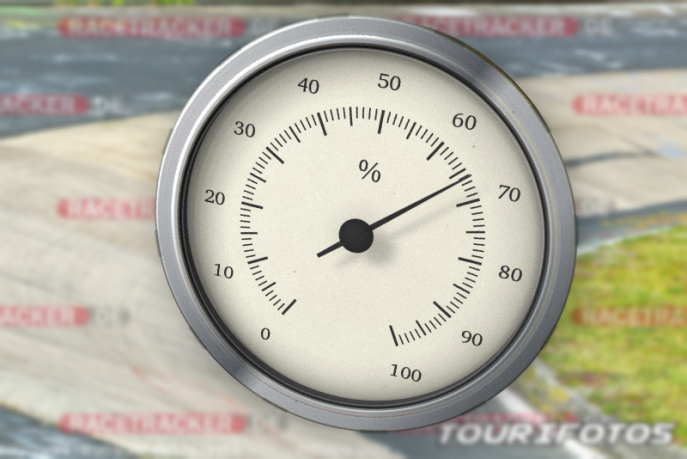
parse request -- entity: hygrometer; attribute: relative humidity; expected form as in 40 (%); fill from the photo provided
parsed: 66 (%)
